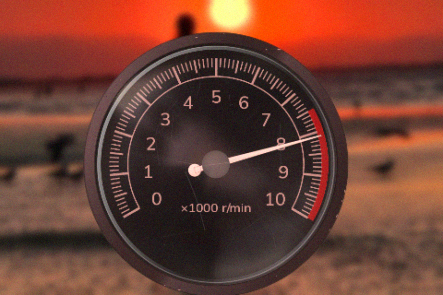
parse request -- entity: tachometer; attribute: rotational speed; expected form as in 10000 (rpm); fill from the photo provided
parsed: 8100 (rpm)
